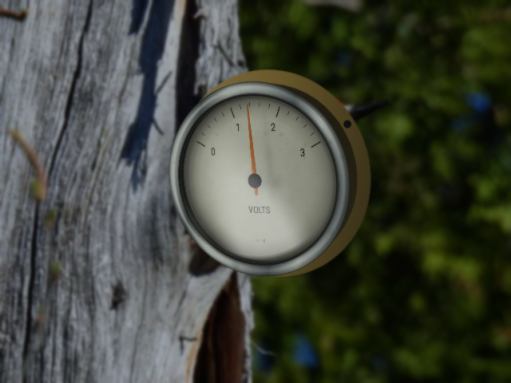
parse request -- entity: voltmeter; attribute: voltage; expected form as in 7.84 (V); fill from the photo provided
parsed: 1.4 (V)
